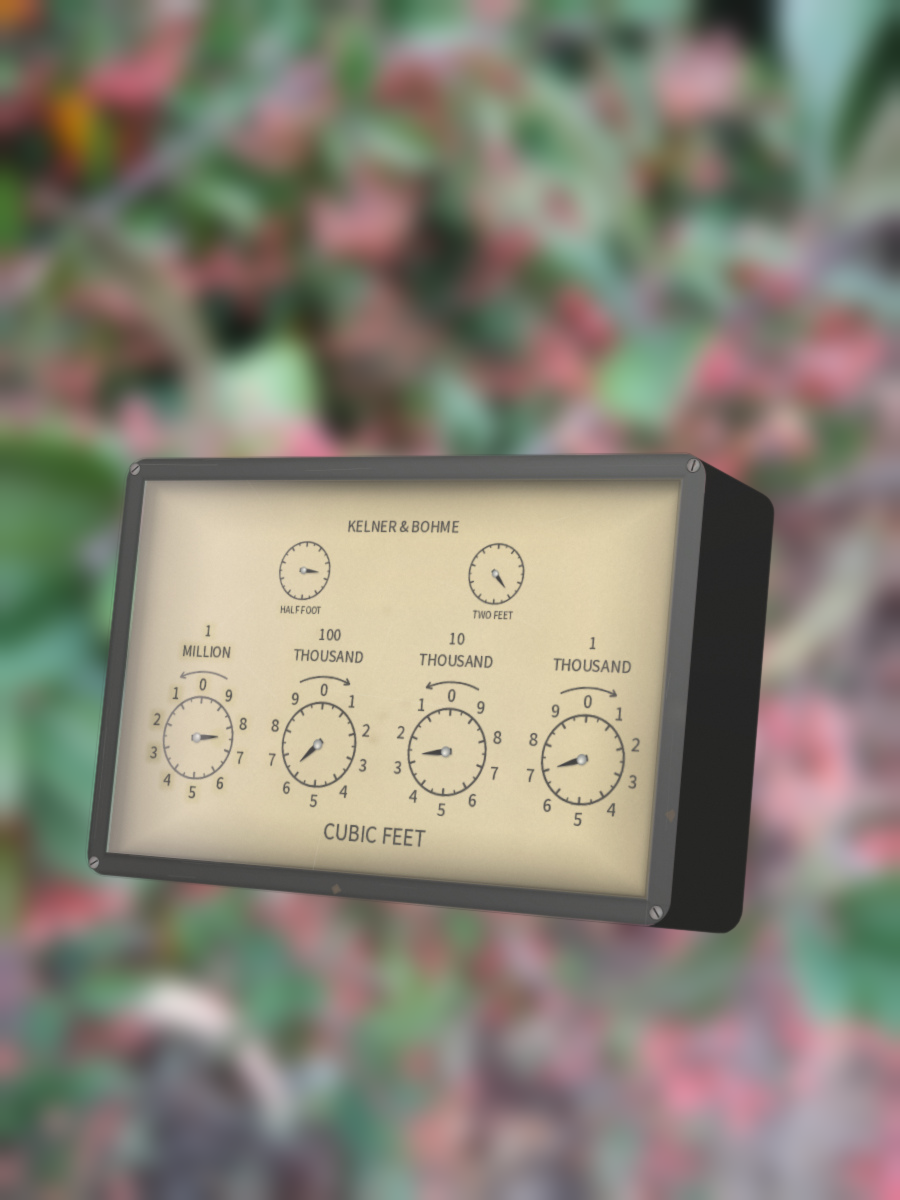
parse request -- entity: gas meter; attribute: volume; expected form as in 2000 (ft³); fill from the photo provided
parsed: 762700 (ft³)
